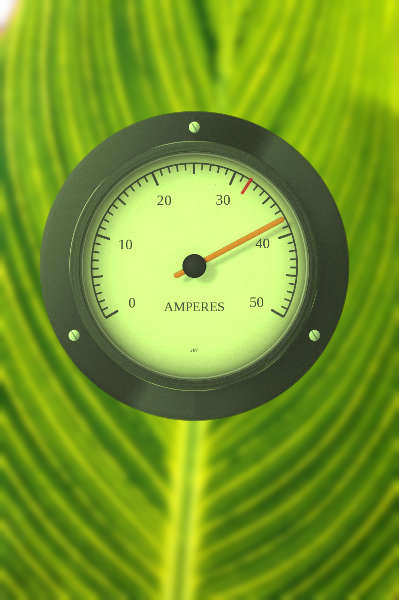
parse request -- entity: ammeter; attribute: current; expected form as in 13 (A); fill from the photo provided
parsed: 38 (A)
